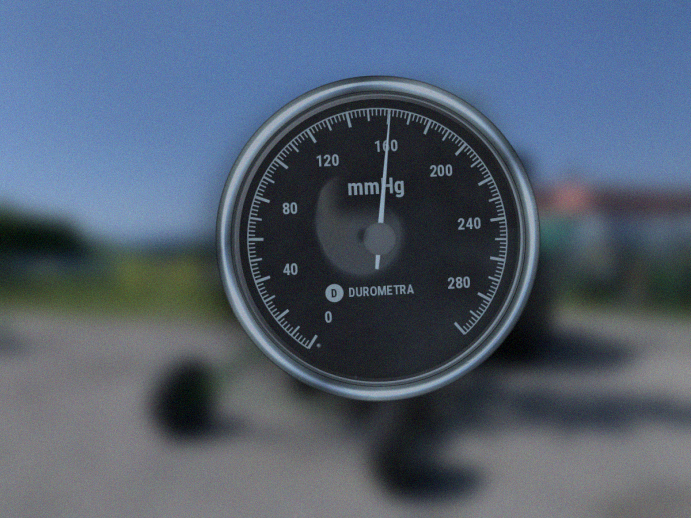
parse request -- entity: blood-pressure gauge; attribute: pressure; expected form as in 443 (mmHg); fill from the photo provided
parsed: 160 (mmHg)
